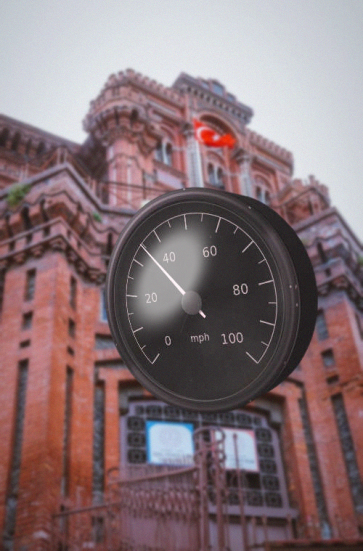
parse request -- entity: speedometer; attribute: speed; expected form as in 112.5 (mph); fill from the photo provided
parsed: 35 (mph)
